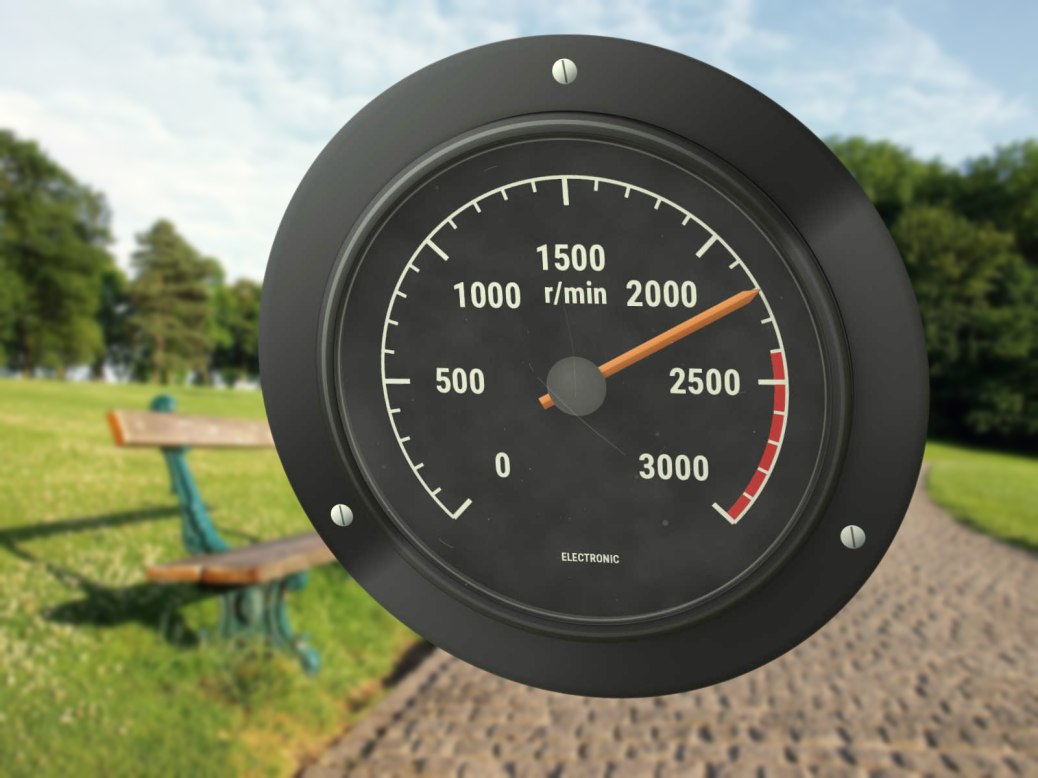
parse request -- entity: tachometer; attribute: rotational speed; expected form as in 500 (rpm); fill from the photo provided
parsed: 2200 (rpm)
